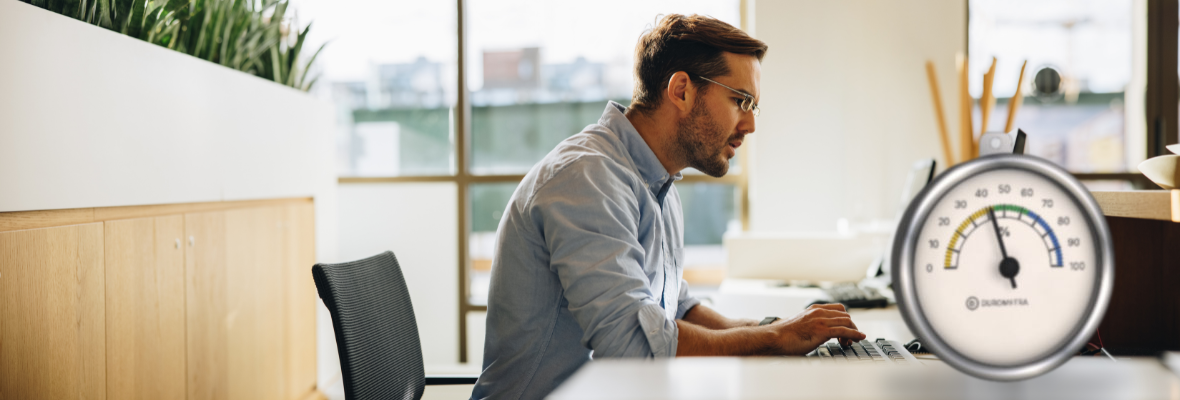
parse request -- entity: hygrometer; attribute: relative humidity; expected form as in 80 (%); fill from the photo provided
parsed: 40 (%)
